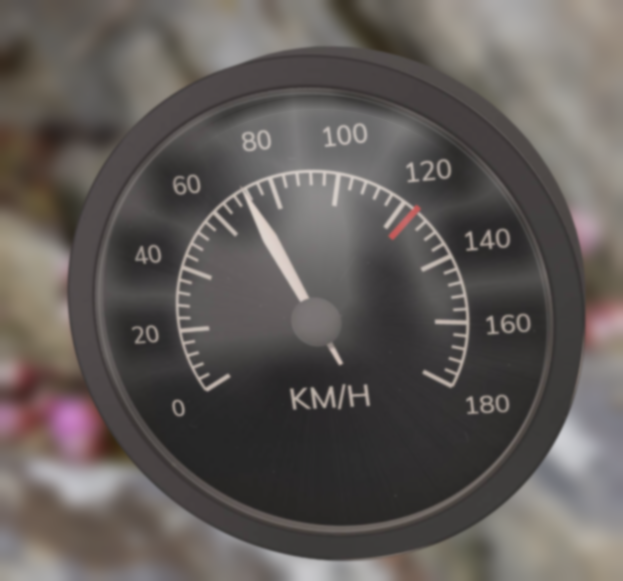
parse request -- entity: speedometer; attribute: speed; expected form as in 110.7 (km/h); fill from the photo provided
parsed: 72 (km/h)
